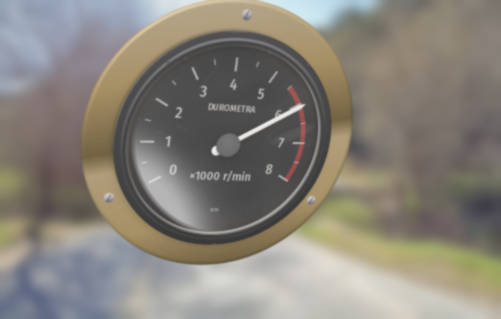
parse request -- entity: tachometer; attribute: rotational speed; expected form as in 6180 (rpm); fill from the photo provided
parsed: 6000 (rpm)
